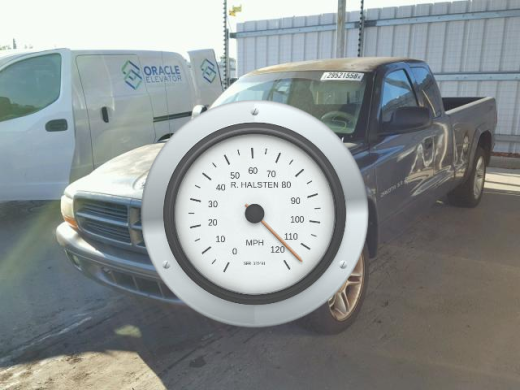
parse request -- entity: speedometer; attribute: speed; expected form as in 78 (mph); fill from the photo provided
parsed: 115 (mph)
